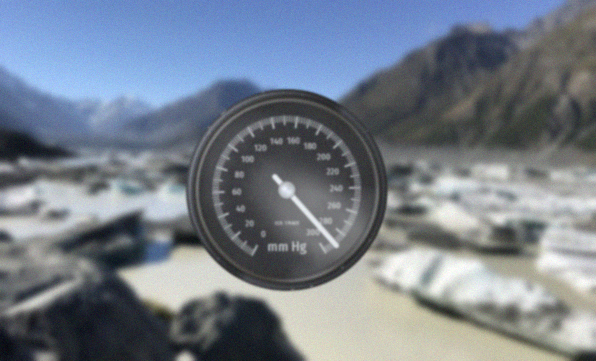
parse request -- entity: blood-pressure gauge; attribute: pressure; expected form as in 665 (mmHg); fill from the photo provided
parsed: 290 (mmHg)
